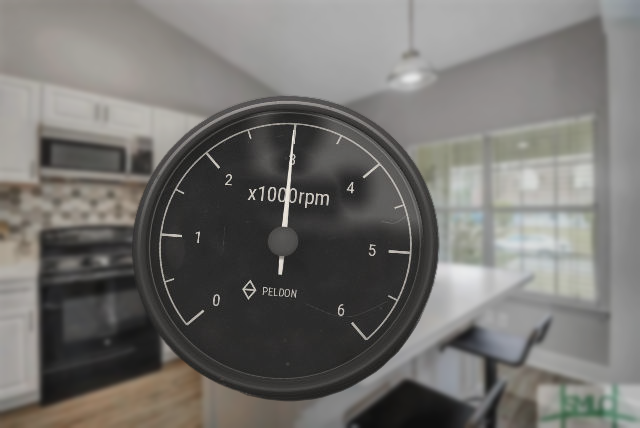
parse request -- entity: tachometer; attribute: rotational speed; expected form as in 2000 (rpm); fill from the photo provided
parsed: 3000 (rpm)
